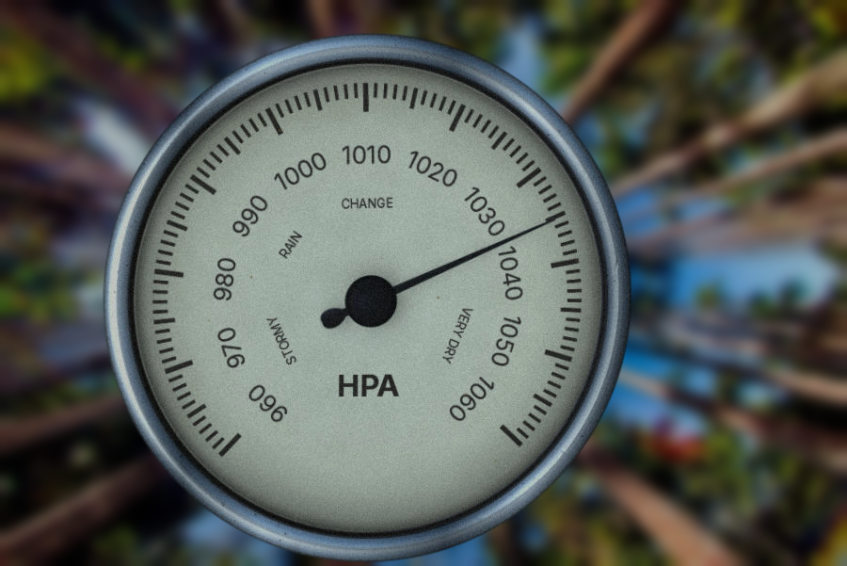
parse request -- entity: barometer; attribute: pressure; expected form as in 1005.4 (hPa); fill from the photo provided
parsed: 1035 (hPa)
